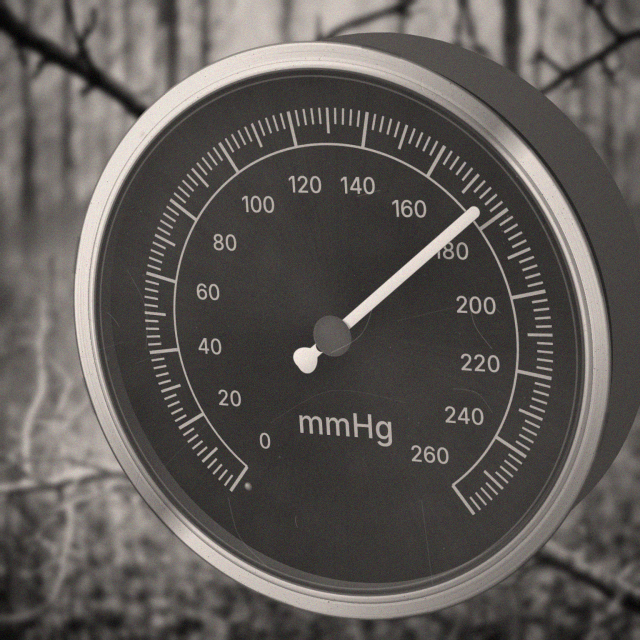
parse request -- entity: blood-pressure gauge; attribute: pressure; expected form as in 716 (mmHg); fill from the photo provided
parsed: 176 (mmHg)
